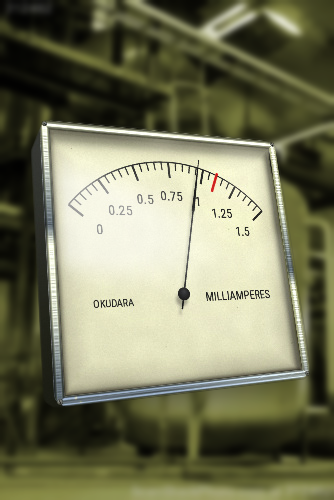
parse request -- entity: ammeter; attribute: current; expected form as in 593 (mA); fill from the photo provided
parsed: 0.95 (mA)
